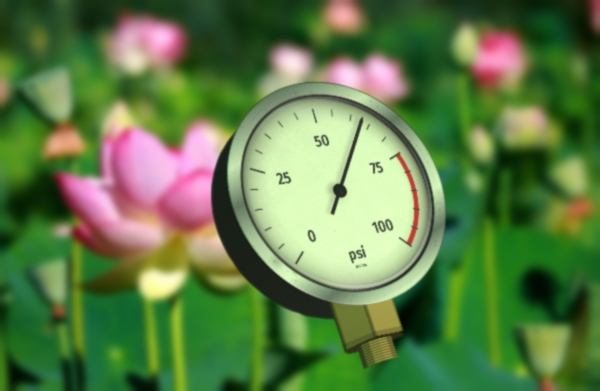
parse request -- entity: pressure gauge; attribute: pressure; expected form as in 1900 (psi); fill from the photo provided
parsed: 62.5 (psi)
